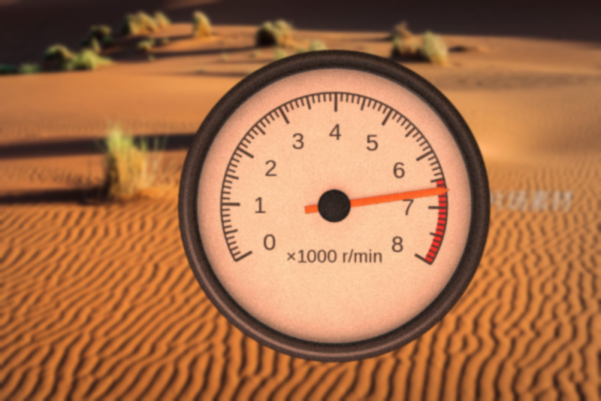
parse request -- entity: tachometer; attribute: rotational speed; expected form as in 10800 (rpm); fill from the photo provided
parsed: 6700 (rpm)
